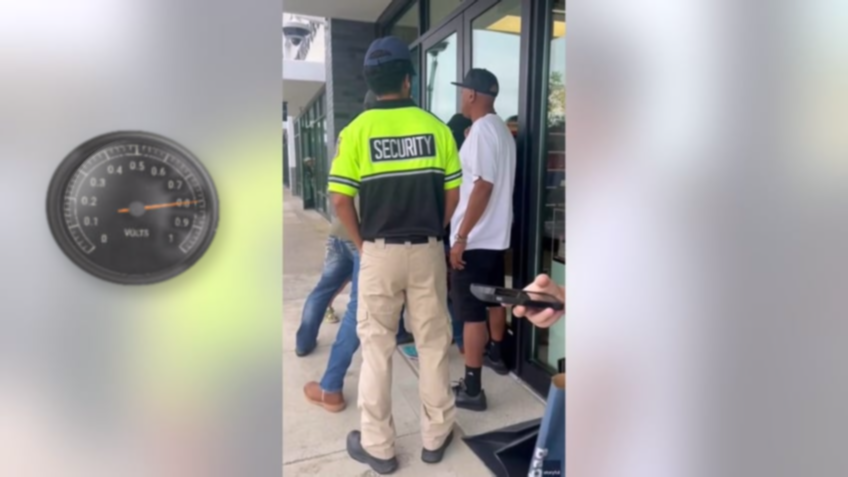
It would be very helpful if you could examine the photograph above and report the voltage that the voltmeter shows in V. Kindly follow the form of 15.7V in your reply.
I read 0.8V
